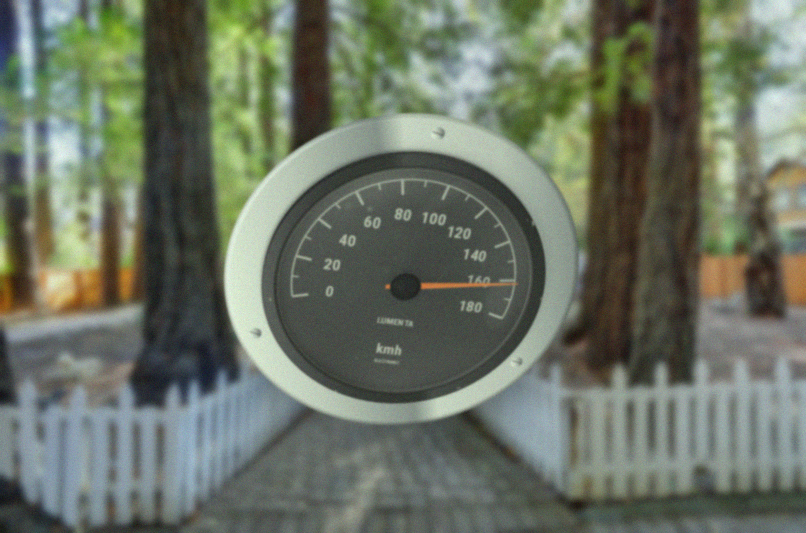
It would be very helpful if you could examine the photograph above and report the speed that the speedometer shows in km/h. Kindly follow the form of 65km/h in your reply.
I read 160km/h
